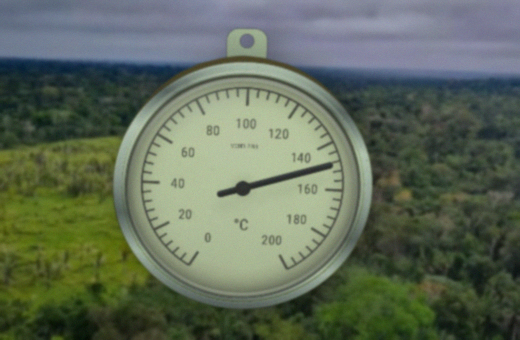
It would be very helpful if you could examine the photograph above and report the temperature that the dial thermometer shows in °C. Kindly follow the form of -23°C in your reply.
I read 148°C
